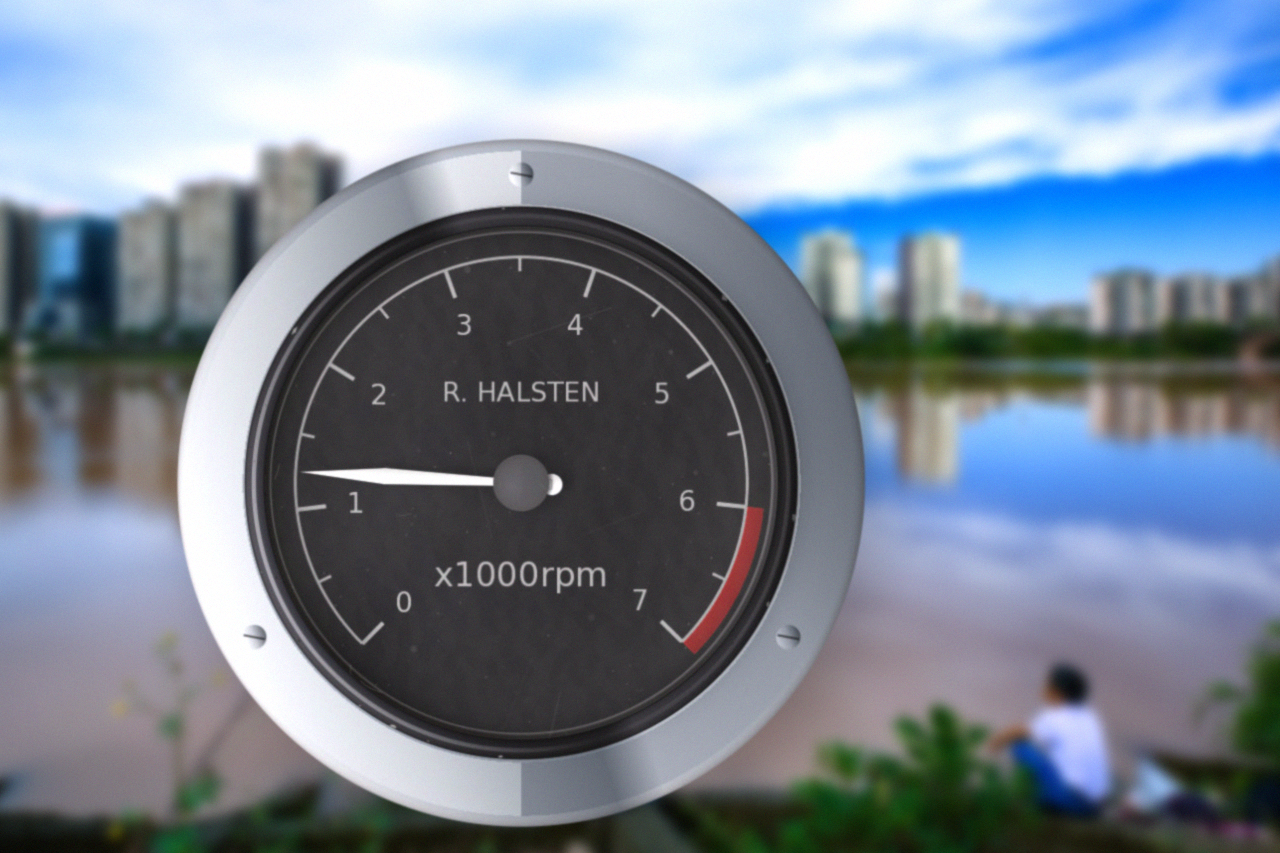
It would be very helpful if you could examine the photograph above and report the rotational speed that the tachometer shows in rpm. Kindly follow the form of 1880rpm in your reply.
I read 1250rpm
